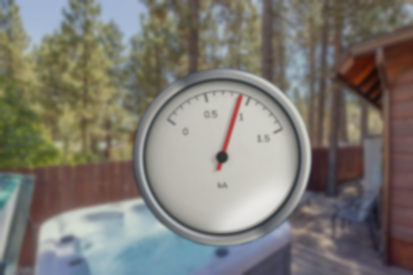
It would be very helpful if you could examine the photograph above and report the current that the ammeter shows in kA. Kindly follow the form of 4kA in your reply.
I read 0.9kA
